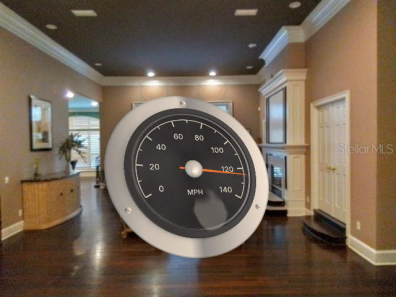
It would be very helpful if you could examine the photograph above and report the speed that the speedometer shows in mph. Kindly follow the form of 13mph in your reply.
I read 125mph
